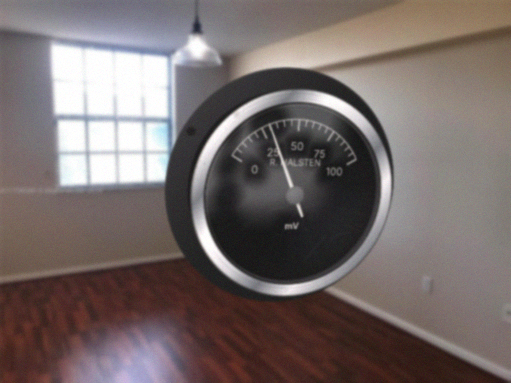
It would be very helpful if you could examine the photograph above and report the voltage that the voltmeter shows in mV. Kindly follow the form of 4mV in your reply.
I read 30mV
